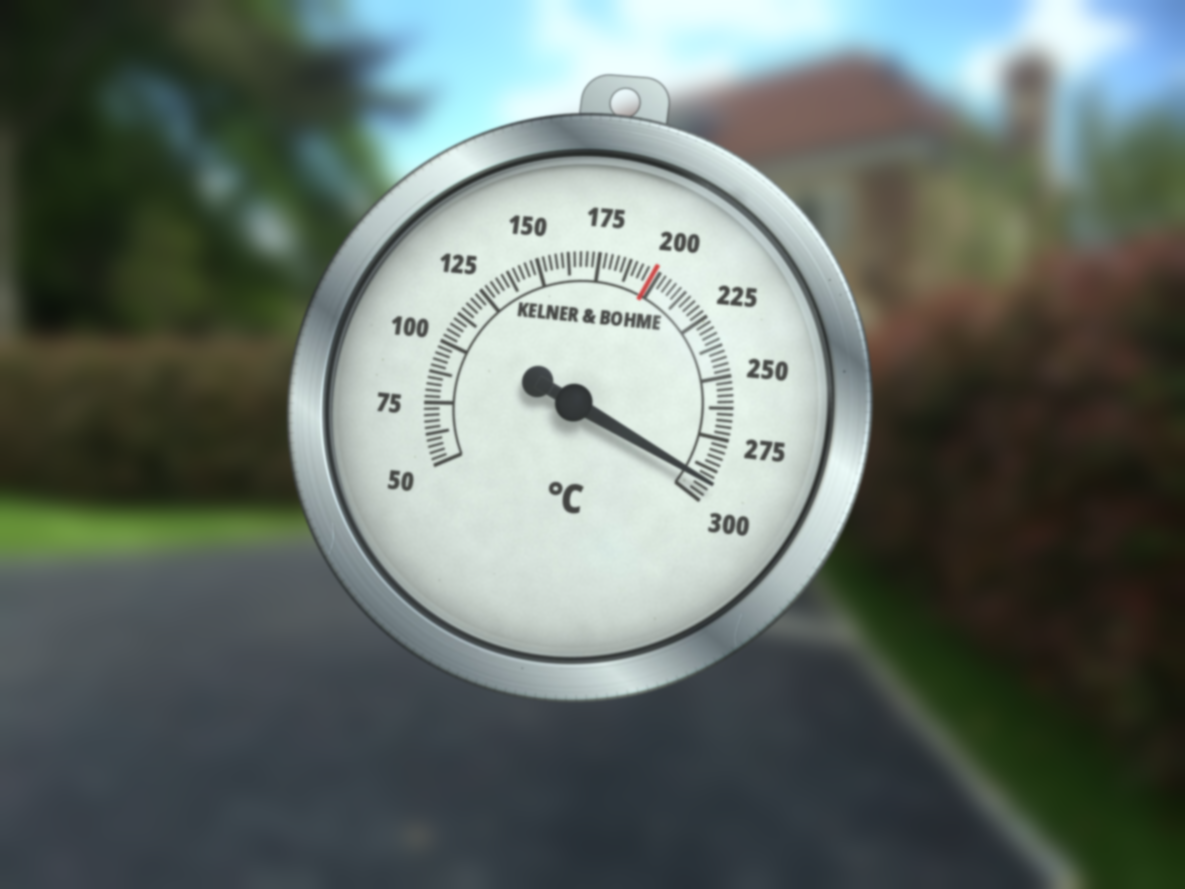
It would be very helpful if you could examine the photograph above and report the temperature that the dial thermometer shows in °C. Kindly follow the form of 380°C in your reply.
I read 292.5°C
